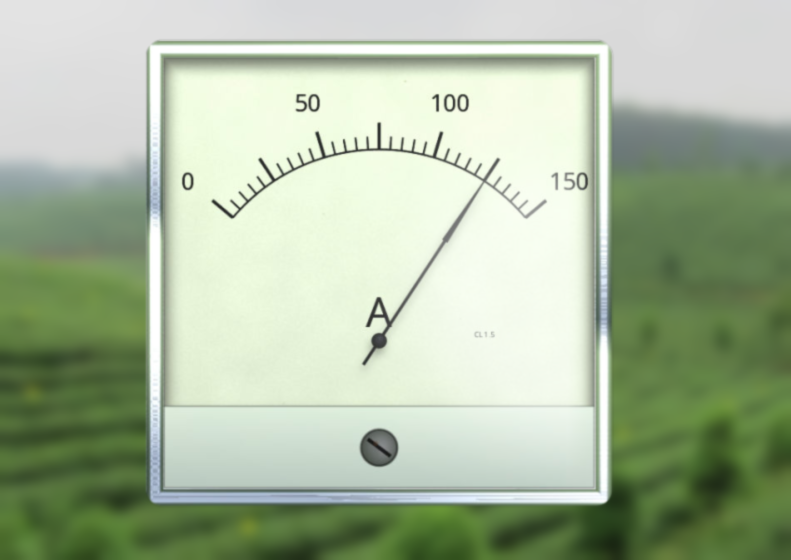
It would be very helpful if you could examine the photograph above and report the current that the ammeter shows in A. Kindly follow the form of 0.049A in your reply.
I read 125A
